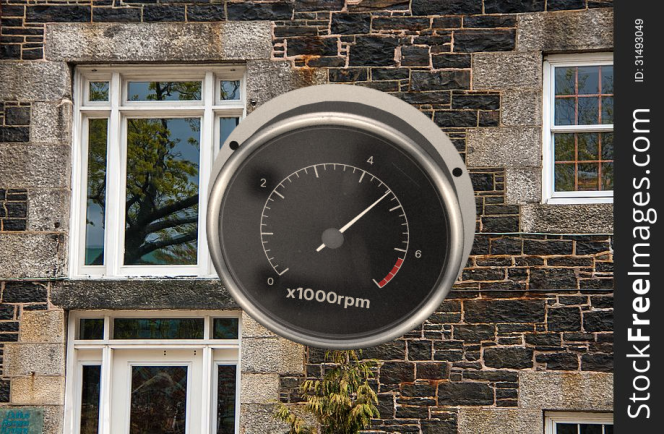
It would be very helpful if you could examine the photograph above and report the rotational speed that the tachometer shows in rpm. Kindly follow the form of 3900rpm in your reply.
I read 4600rpm
